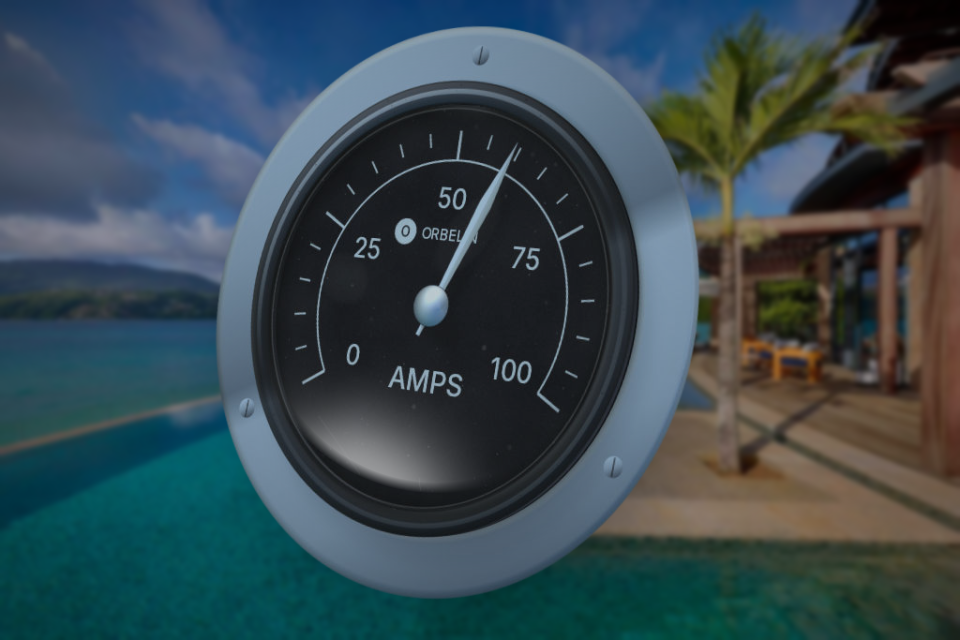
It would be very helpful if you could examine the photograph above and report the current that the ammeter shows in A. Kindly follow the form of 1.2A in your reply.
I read 60A
